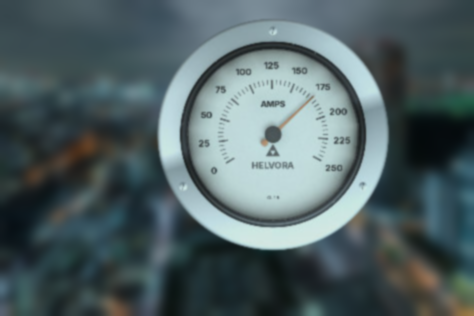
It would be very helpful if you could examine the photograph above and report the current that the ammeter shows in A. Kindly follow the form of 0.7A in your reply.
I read 175A
